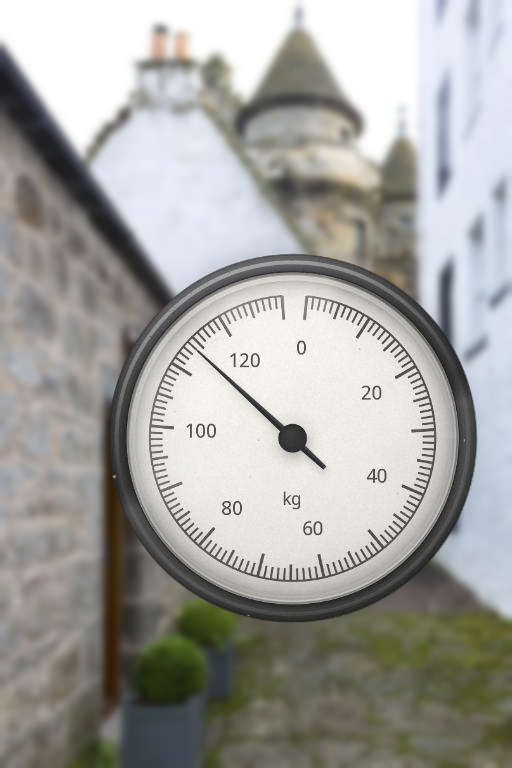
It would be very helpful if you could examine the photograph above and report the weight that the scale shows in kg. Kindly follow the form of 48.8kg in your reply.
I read 114kg
